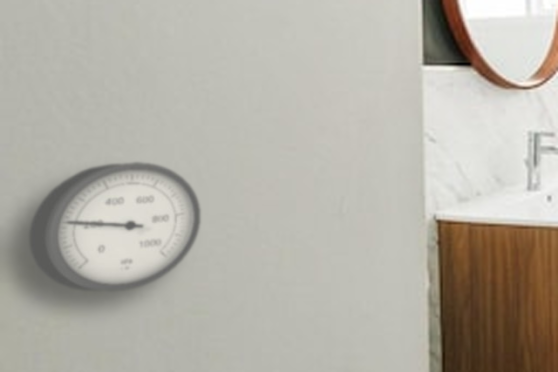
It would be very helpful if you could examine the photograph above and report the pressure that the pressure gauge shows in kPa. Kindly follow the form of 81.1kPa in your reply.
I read 200kPa
